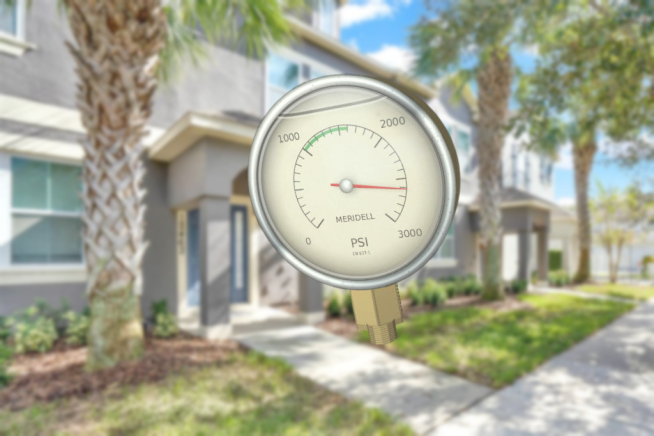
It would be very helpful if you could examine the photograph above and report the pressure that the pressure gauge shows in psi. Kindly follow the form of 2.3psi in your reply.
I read 2600psi
